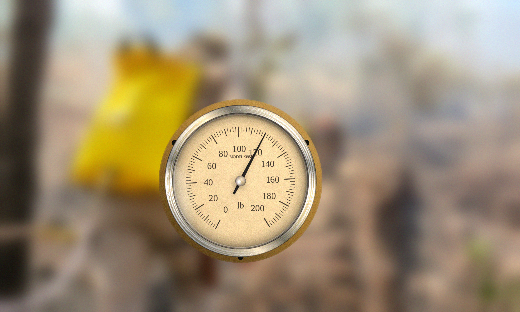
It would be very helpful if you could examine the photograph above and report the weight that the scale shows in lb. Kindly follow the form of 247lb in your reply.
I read 120lb
